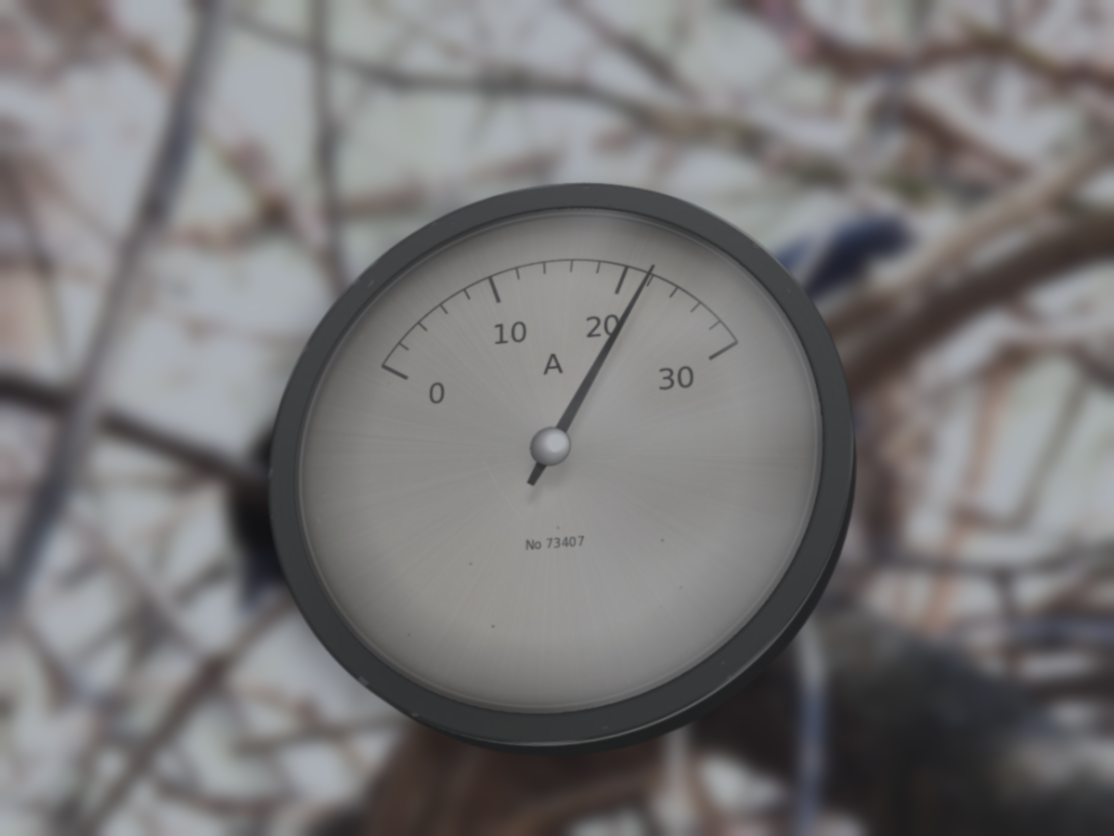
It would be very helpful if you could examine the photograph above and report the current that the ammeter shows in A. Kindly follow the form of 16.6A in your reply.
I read 22A
